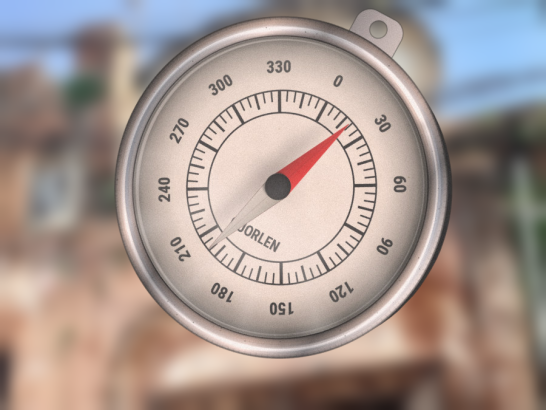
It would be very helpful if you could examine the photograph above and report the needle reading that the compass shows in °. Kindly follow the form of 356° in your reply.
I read 20°
